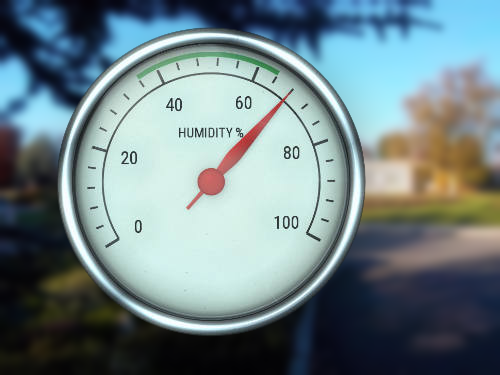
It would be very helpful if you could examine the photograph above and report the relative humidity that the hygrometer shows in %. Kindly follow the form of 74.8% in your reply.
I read 68%
